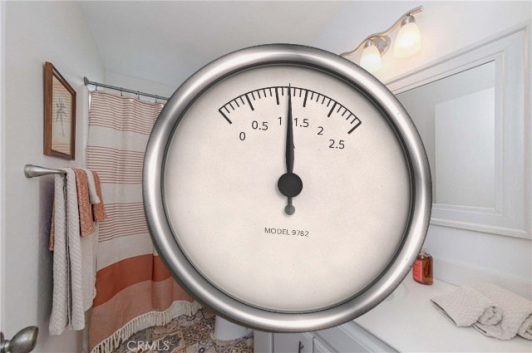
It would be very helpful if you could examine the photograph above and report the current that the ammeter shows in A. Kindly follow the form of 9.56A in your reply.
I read 1.2A
